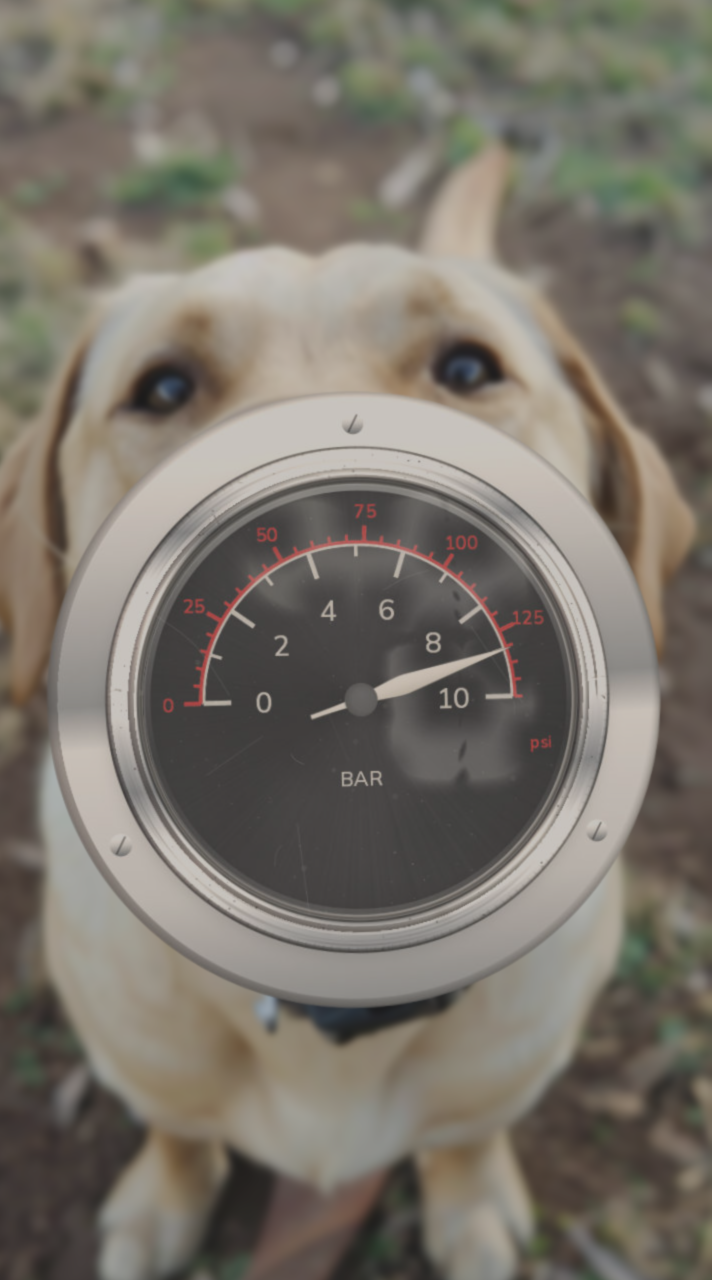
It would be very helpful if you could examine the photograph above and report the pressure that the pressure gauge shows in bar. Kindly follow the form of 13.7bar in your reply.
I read 9bar
